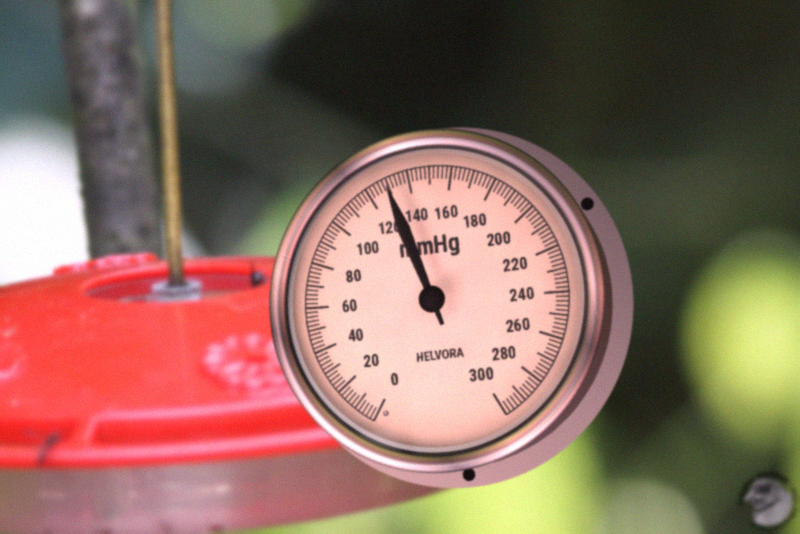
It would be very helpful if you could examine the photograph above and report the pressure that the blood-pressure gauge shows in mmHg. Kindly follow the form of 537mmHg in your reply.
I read 130mmHg
